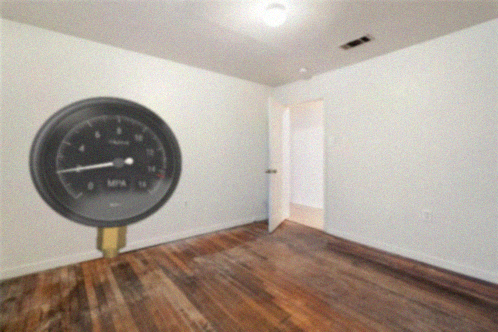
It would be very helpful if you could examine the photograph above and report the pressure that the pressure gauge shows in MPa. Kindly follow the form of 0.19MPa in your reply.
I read 2MPa
